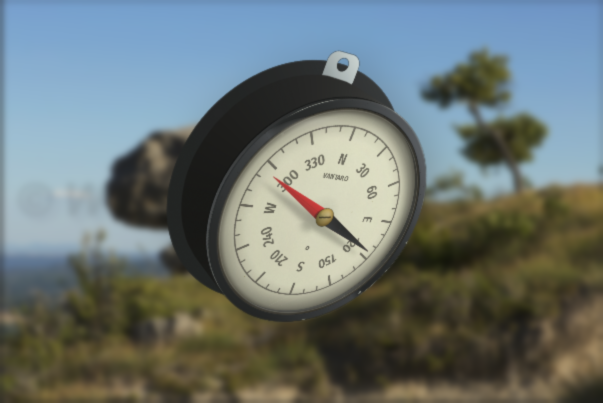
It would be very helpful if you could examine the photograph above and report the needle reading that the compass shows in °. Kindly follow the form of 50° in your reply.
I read 295°
